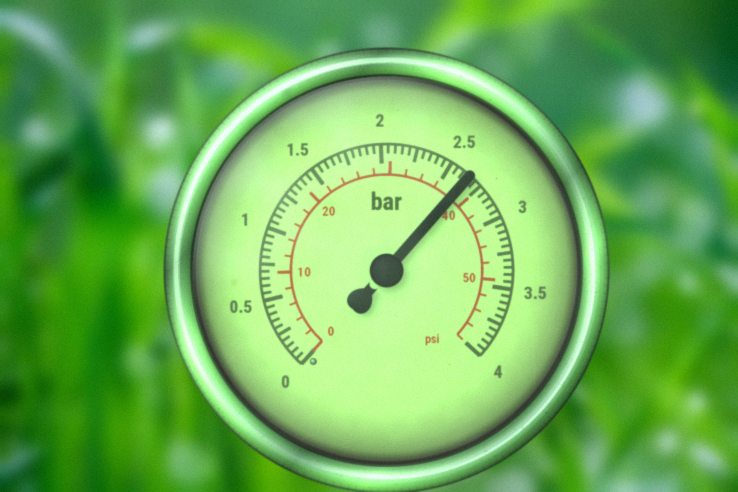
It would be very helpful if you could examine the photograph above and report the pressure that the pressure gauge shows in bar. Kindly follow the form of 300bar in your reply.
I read 2.65bar
